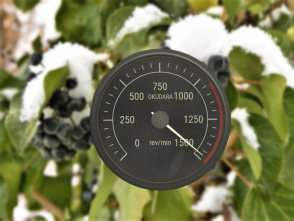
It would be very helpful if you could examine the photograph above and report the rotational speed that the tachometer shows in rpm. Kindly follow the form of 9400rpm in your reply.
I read 1475rpm
